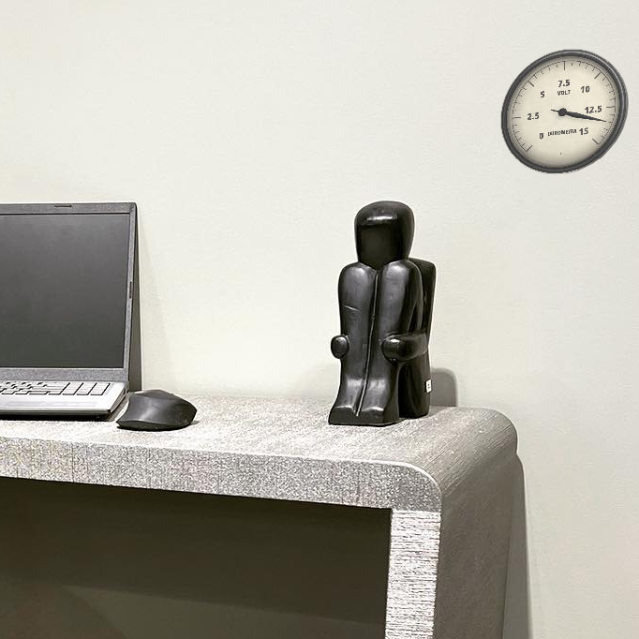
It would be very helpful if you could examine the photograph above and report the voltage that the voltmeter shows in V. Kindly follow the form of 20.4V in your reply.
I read 13.5V
